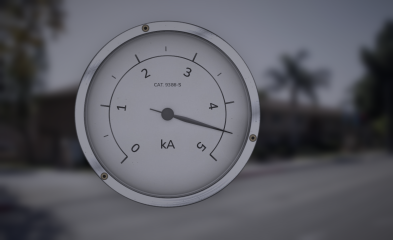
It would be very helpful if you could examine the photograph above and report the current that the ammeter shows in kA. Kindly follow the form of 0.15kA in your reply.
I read 4.5kA
